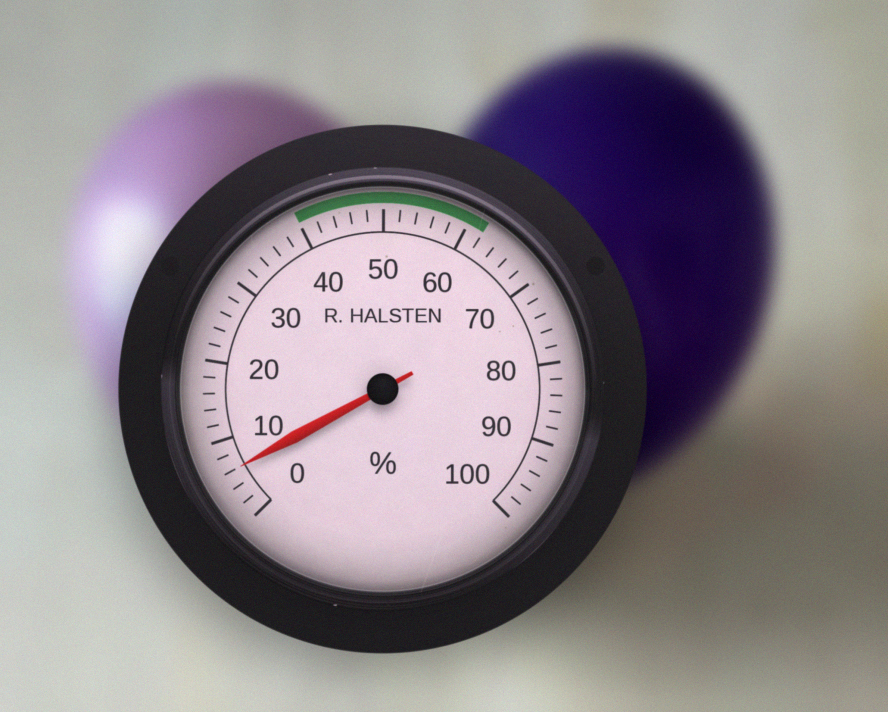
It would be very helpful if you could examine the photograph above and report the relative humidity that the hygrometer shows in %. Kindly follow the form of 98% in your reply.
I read 6%
